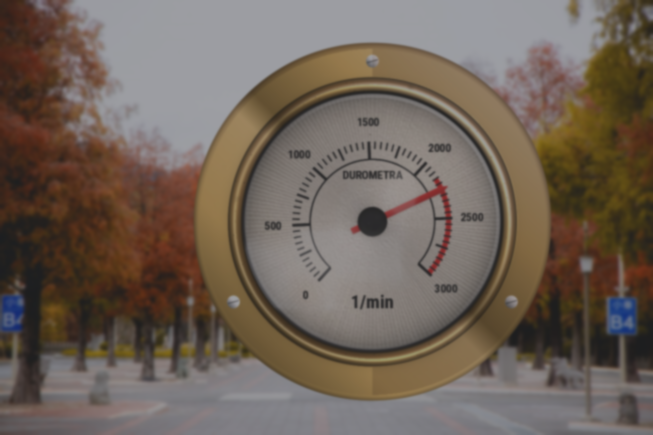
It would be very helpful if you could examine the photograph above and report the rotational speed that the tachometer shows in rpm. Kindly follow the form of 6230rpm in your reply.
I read 2250rpm
